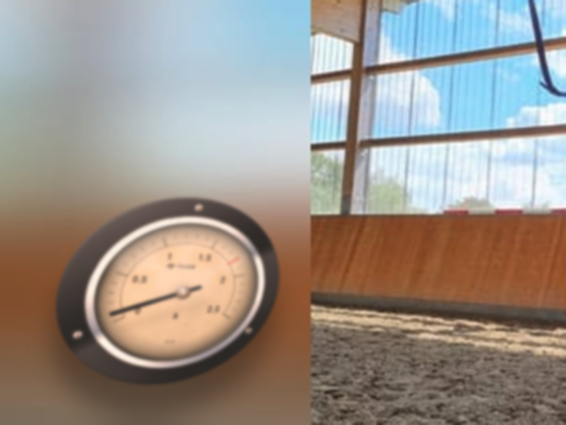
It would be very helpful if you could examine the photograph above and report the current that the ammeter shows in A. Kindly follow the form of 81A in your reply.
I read 0.1A
